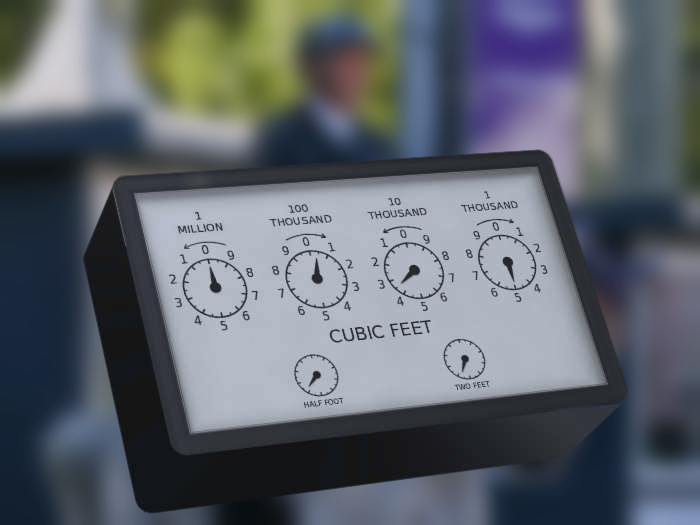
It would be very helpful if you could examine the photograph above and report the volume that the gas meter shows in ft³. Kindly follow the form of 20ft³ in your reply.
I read 3500ft³
